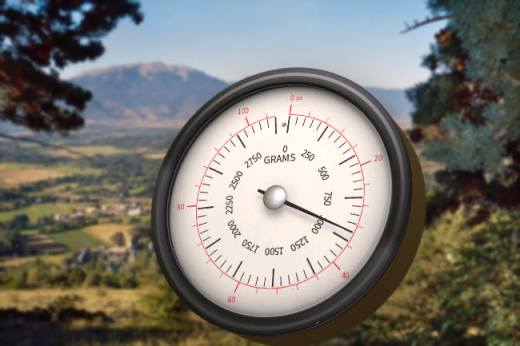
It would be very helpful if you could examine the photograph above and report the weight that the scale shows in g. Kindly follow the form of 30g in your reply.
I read 950g
